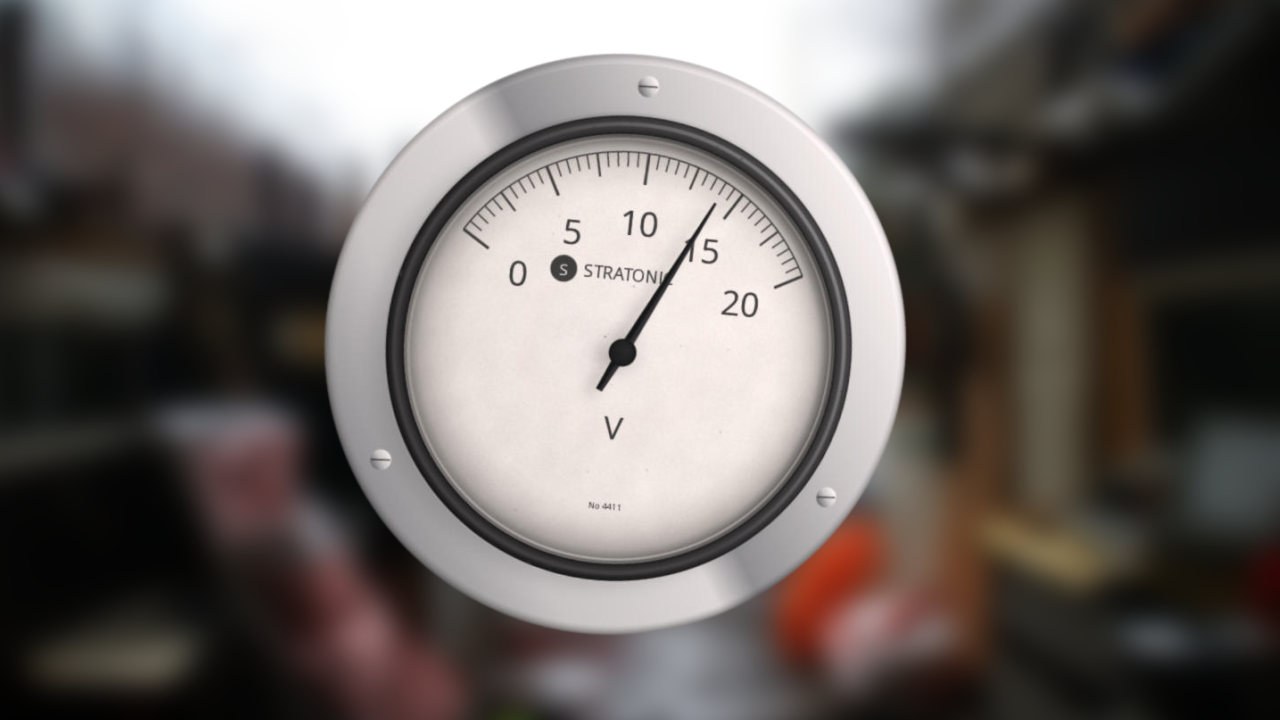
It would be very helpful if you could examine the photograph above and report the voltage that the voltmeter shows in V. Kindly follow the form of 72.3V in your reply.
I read 14V
